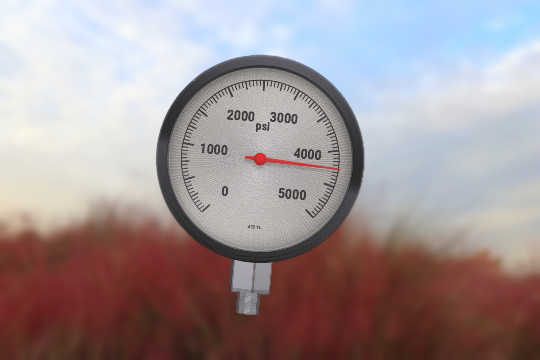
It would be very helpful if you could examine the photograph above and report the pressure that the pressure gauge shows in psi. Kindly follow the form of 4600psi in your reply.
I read 4250psi
